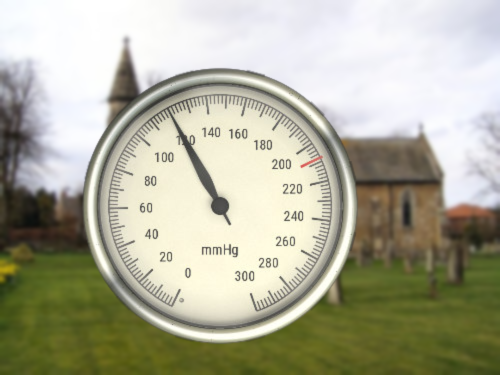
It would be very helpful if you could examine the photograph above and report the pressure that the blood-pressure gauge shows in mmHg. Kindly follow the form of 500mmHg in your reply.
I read 120mmHg
